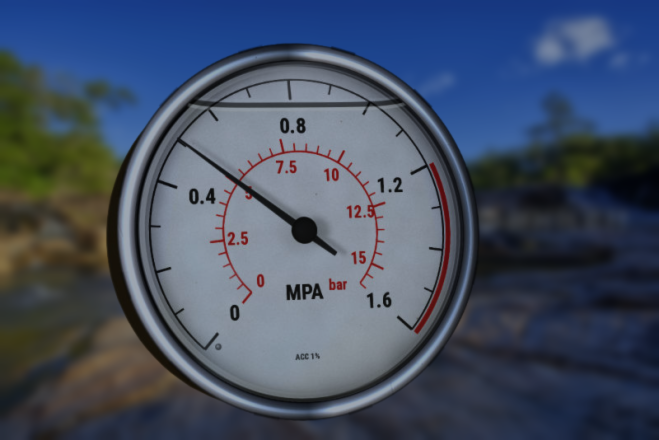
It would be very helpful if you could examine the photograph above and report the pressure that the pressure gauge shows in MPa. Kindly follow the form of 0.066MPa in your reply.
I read 0.5MPa
